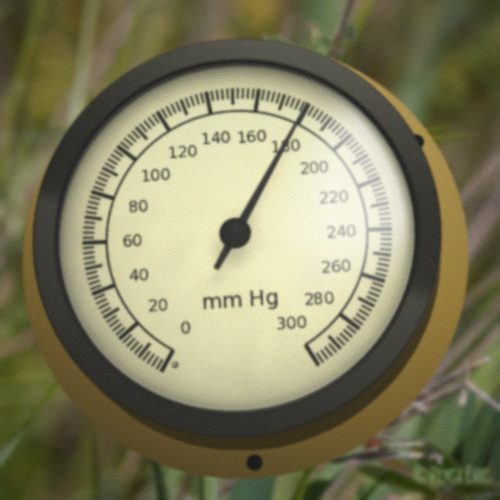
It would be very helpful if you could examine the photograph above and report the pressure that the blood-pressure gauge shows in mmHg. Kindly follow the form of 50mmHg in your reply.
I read 180mmHg
